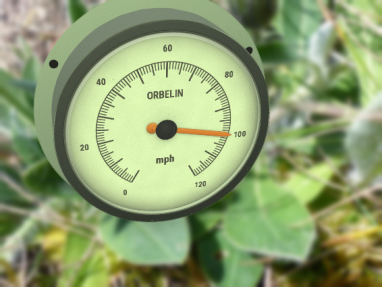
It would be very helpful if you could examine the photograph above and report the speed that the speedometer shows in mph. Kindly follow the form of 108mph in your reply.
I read 100mph
